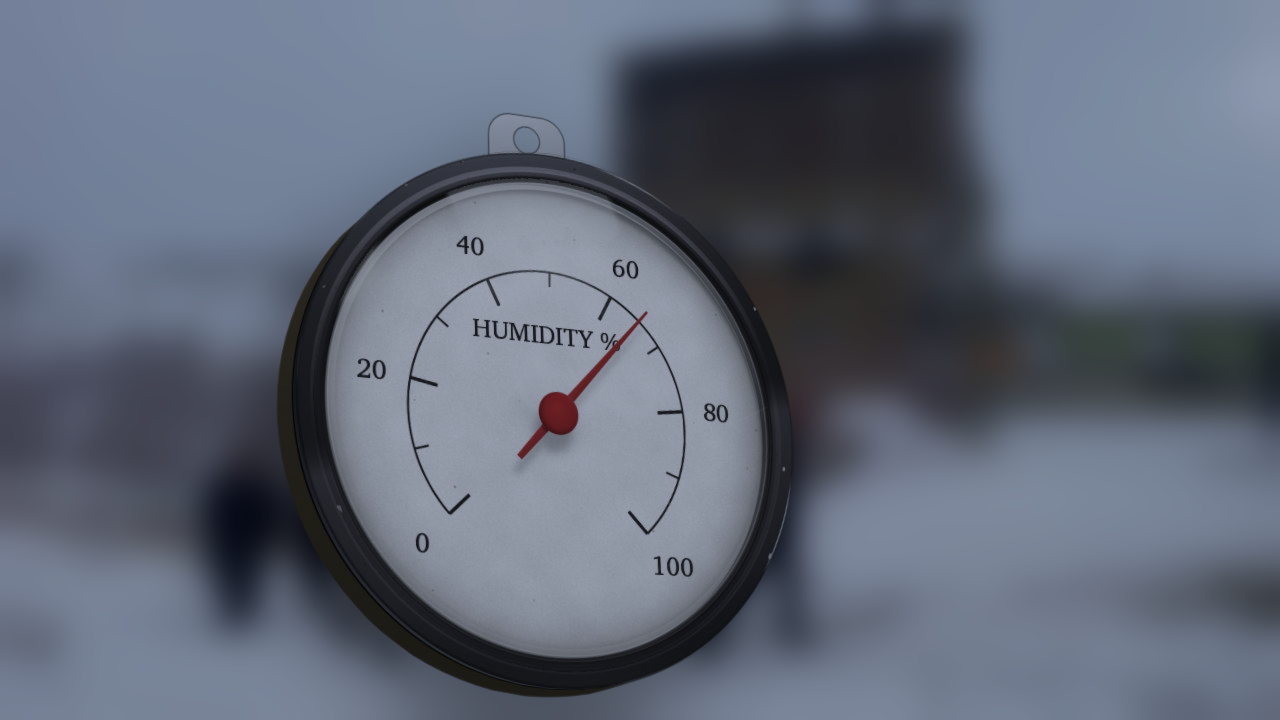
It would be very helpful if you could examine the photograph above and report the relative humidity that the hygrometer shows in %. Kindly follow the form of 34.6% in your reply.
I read 65%
